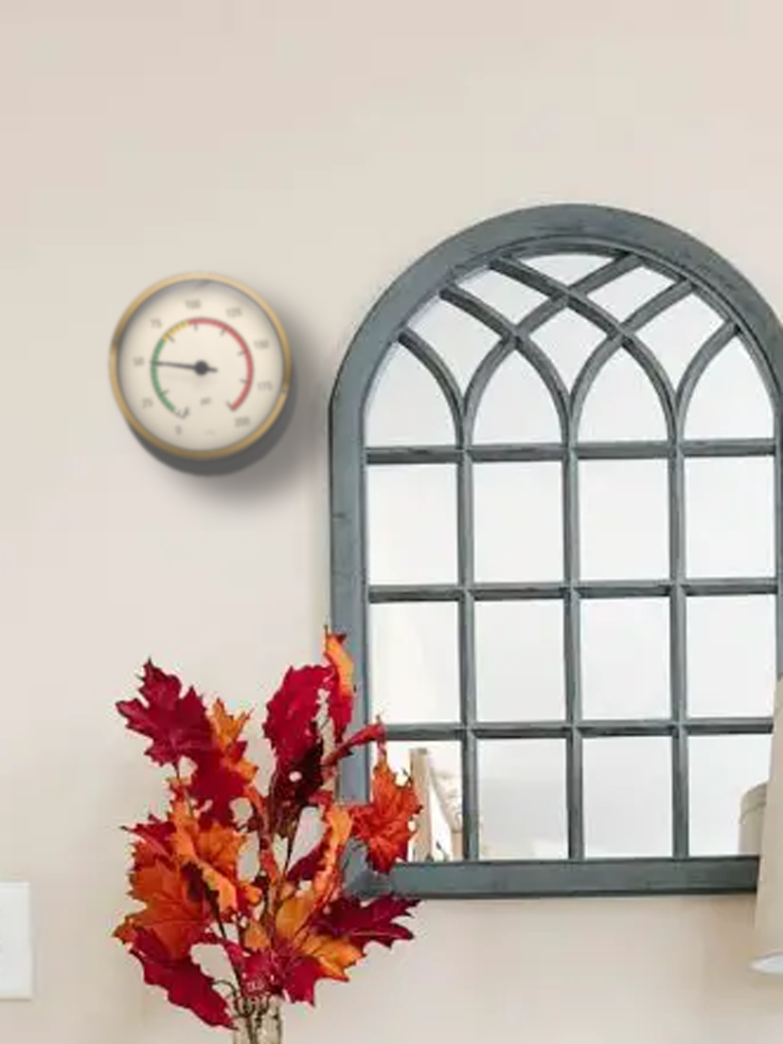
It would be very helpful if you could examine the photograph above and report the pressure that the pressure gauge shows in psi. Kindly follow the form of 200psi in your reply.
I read 50psi
